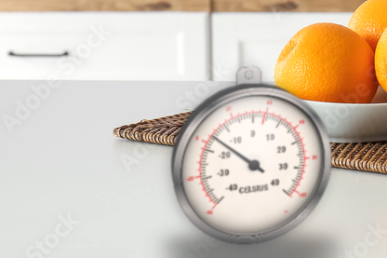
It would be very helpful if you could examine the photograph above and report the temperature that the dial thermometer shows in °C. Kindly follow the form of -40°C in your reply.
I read -15°C
